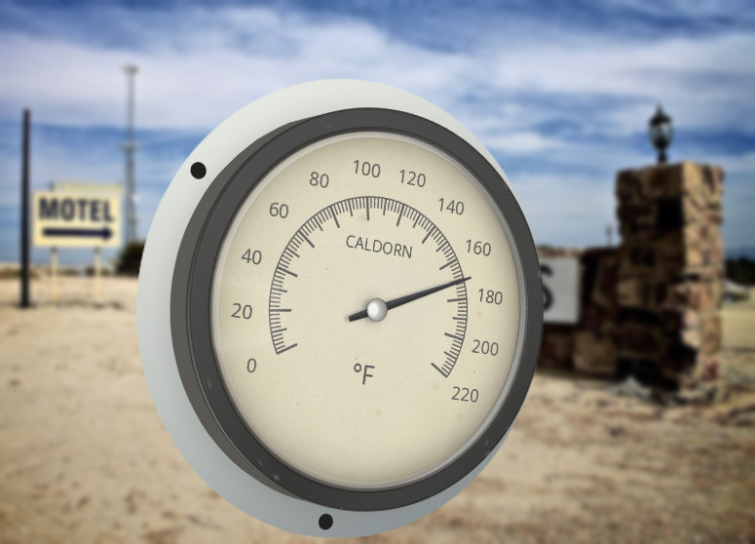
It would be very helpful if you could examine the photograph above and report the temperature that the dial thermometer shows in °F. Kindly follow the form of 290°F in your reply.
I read 170°F
